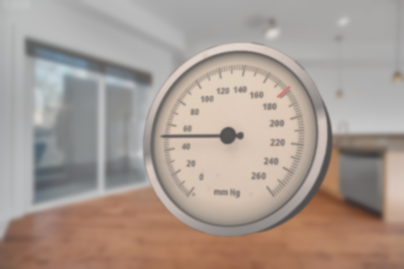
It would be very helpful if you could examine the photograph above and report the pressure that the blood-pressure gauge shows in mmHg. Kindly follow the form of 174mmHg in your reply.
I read 50mmHg
